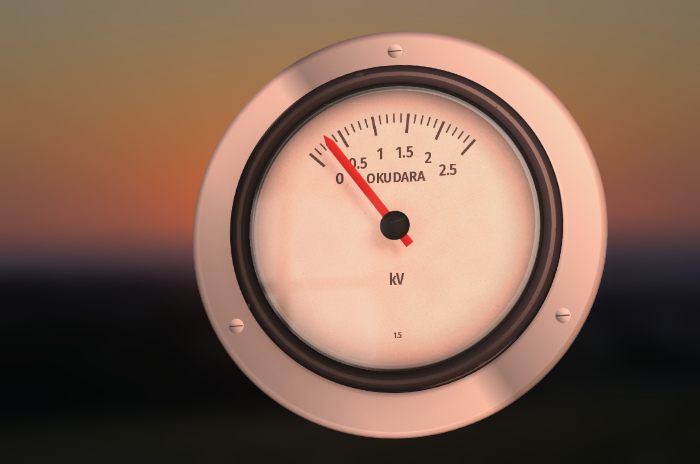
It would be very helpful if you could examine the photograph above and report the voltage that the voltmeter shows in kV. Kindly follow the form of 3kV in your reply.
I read 0.3kV
